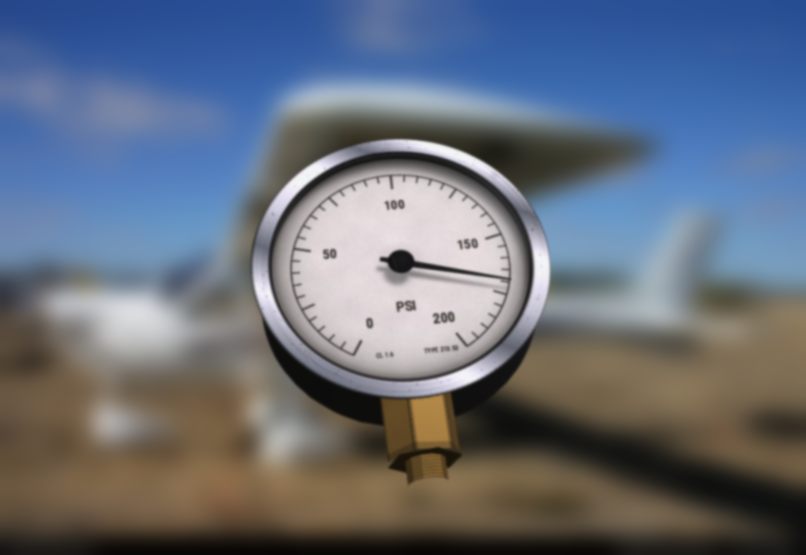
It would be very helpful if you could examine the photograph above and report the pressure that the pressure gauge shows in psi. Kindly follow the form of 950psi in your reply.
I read 170psi
